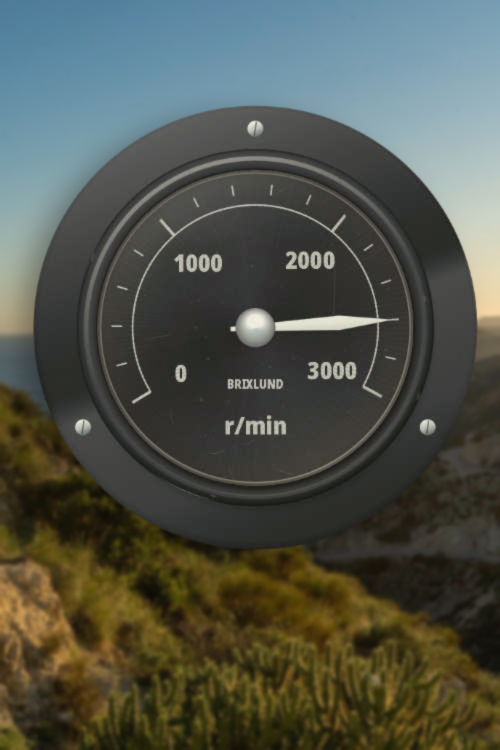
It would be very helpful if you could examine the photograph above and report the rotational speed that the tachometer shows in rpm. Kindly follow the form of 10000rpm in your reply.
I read 2600rpm
